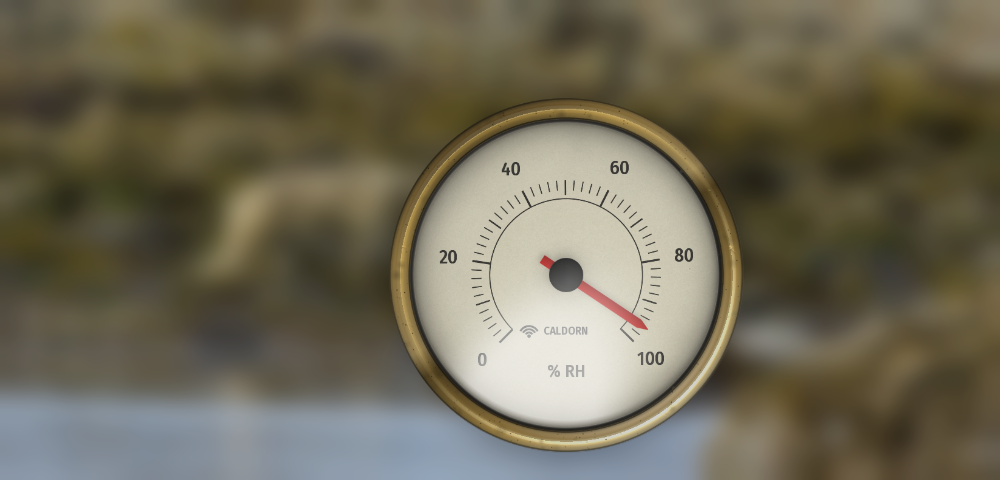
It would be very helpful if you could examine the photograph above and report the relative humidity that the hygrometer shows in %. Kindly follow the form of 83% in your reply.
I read 96%
